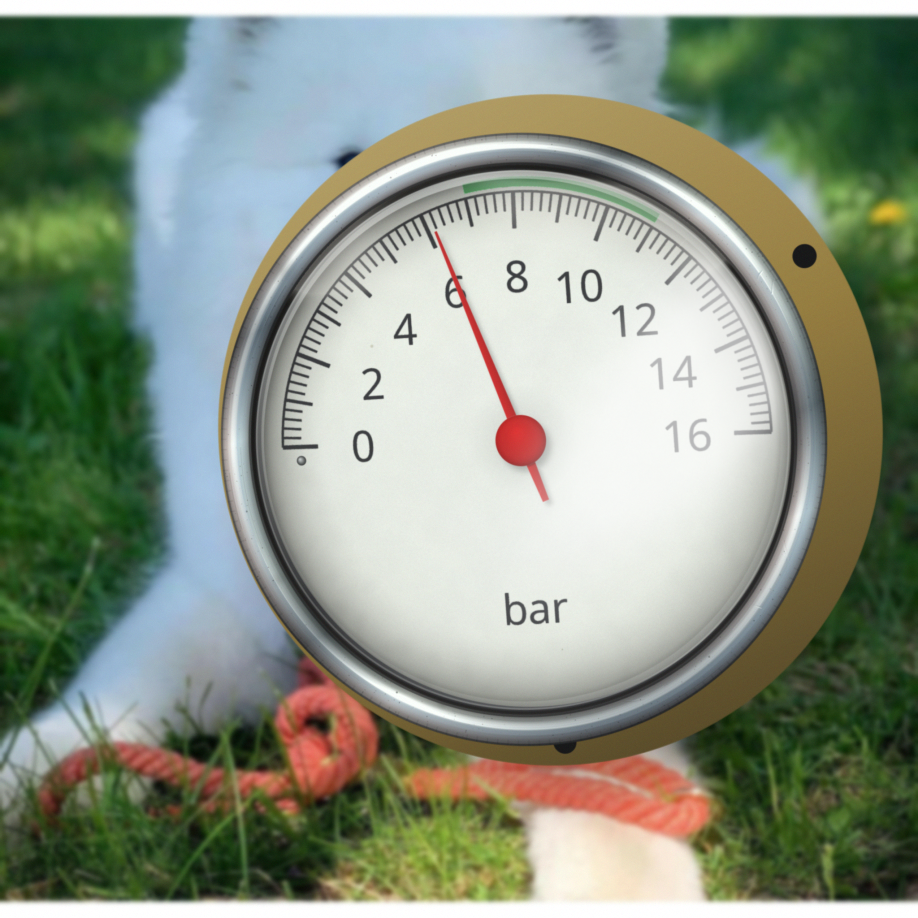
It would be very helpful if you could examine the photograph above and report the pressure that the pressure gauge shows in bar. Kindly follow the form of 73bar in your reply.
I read 6.2bar
